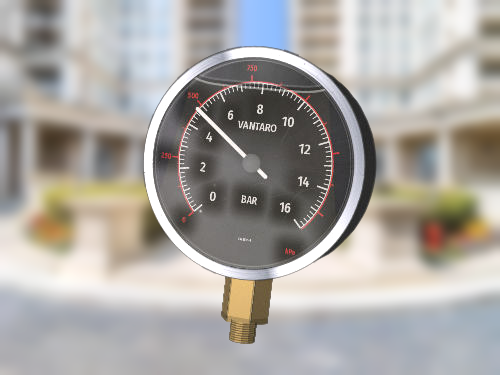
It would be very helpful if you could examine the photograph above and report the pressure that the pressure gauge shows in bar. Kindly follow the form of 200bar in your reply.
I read 4.8bar
